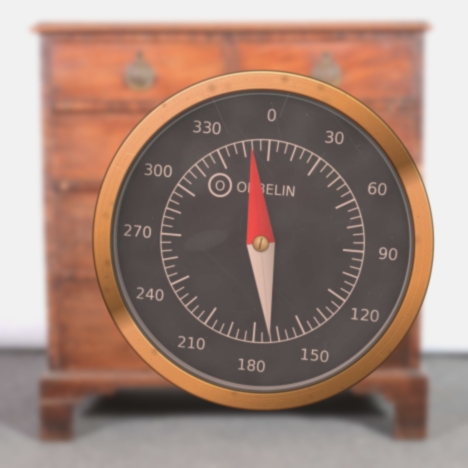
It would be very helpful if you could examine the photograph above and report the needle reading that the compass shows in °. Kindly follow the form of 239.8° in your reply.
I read 350°
